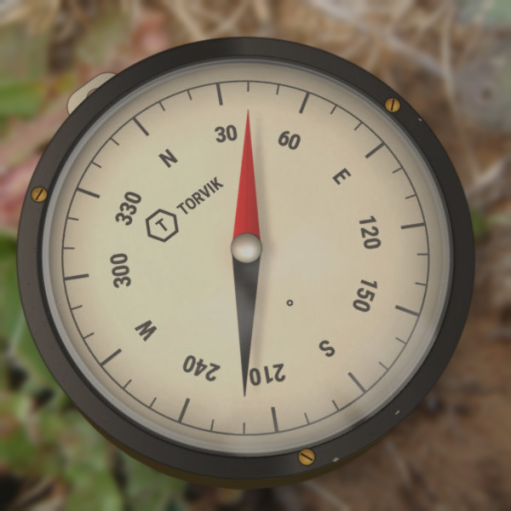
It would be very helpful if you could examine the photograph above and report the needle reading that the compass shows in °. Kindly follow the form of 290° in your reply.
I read 40°
